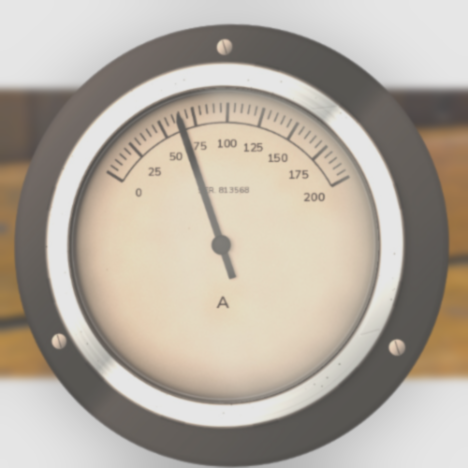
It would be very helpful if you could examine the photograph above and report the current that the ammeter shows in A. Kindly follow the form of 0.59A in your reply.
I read 65A
